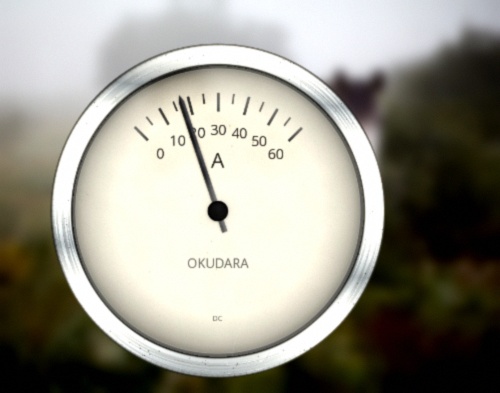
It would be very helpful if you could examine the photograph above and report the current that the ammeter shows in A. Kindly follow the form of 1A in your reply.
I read 17.5A
